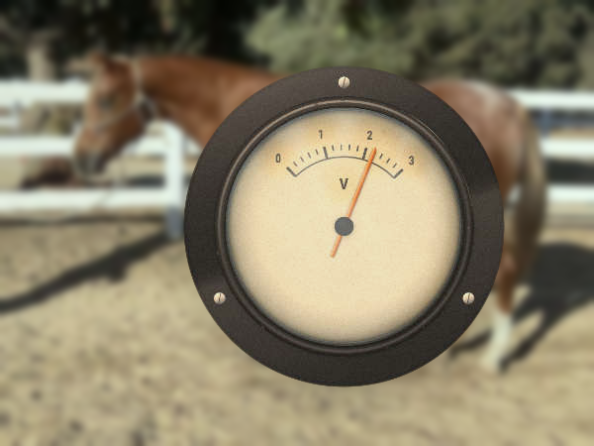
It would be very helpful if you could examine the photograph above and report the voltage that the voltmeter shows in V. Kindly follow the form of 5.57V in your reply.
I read 2.2V
